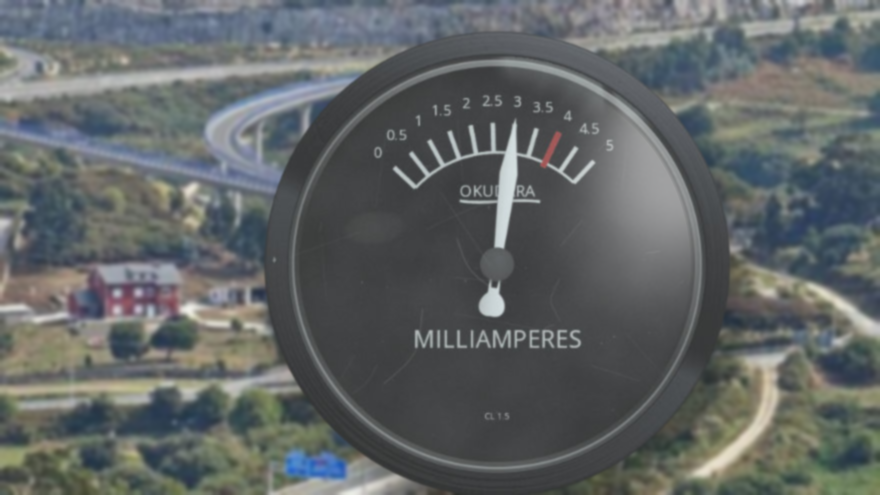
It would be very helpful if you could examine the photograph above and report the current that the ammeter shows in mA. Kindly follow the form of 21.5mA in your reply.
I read 3mA
